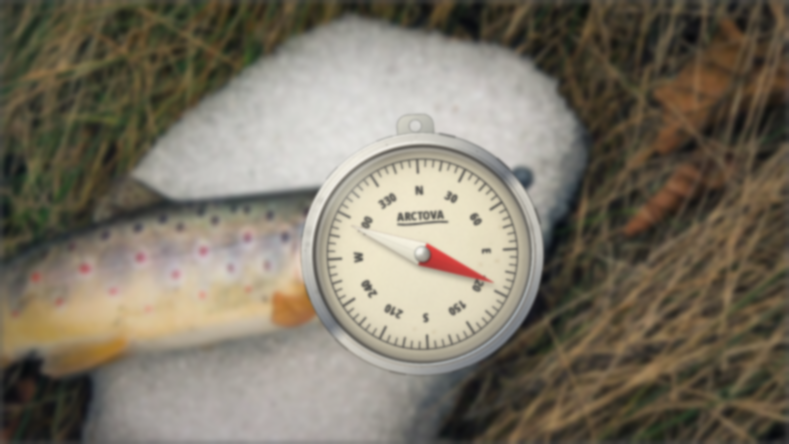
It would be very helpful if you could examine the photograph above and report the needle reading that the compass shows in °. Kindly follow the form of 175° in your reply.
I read 115°
